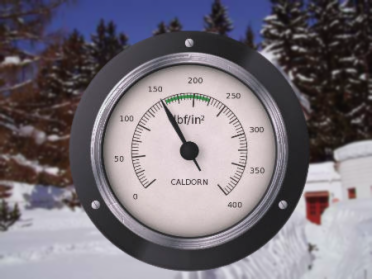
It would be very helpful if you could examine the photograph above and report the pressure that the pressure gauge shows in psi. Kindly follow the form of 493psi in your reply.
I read 150psi
